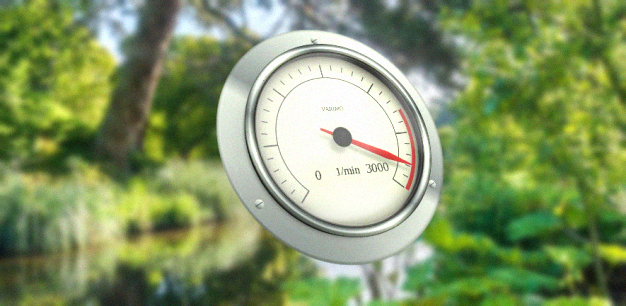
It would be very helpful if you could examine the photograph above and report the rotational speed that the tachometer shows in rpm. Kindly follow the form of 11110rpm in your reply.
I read 2800rpm
